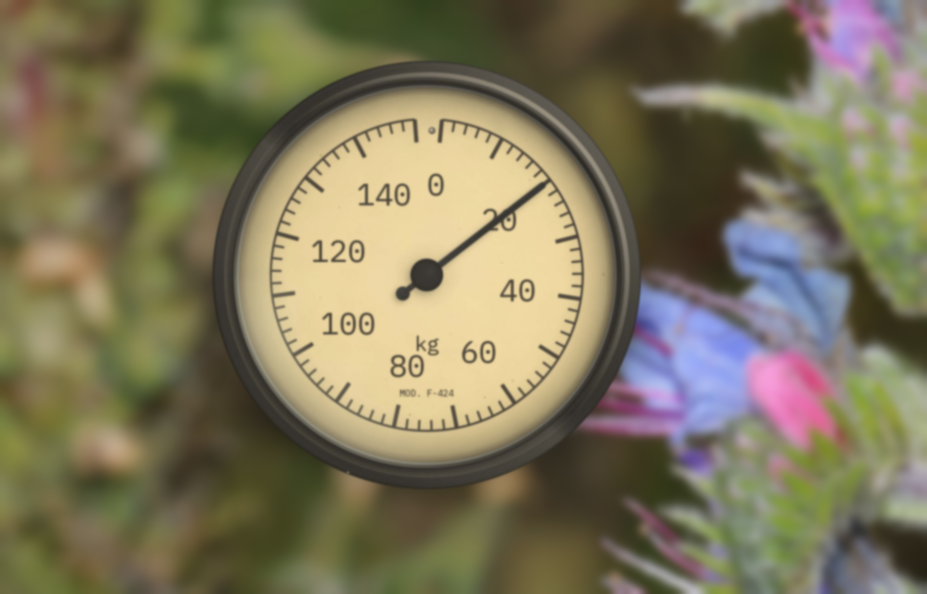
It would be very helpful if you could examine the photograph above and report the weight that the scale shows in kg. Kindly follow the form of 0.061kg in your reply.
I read 20kg
